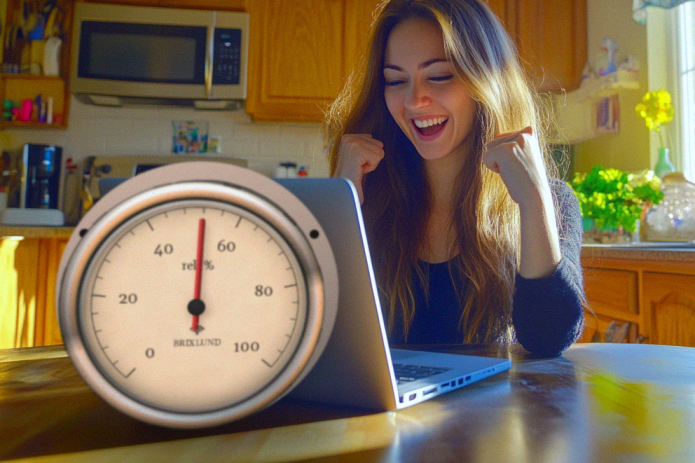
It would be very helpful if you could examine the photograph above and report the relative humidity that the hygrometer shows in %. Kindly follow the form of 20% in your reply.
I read 52%
